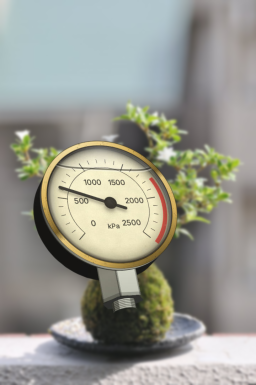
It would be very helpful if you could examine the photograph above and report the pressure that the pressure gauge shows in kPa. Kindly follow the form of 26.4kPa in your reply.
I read 600kPa
